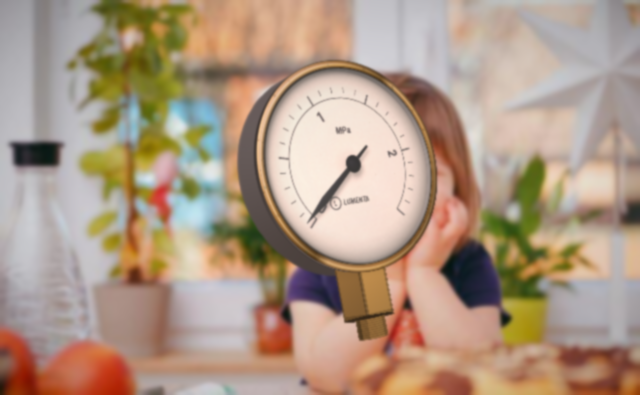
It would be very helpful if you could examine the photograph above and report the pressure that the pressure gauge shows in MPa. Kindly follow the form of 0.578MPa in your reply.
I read 0.05MPa
